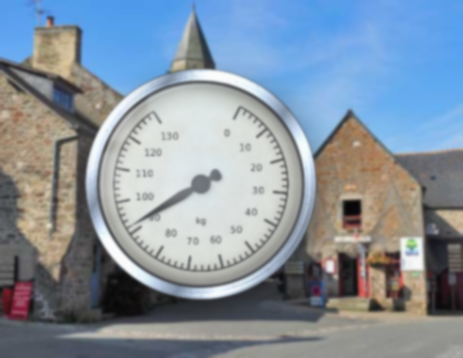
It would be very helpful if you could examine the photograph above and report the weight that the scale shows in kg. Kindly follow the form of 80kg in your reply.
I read 92kg
